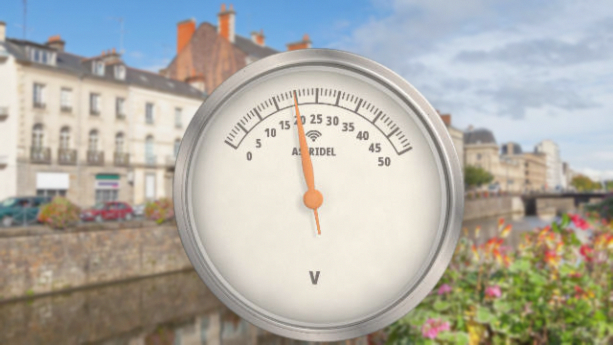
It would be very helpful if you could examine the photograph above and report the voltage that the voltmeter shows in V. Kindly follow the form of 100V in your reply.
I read 20V
